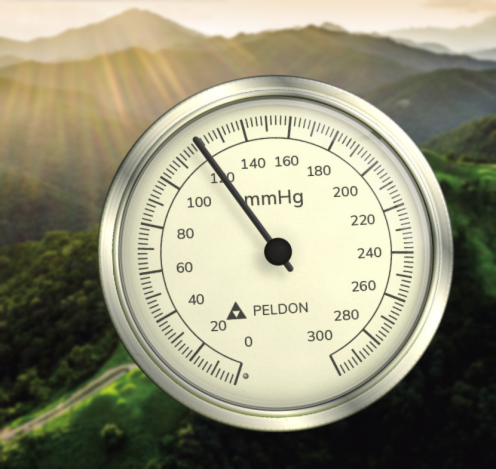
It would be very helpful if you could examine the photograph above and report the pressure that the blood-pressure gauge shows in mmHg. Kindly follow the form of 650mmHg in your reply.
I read 120mmHg
